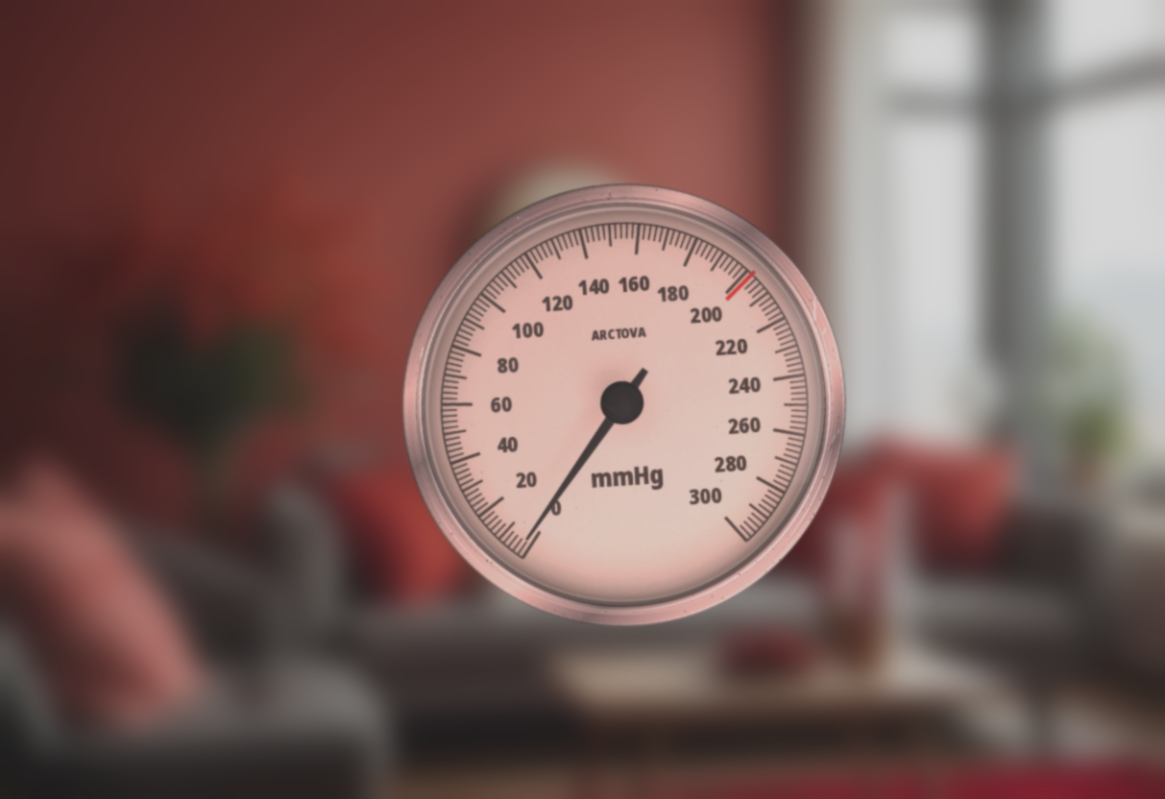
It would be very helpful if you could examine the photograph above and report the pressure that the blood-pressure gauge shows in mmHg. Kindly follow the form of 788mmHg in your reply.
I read 2mmHg
